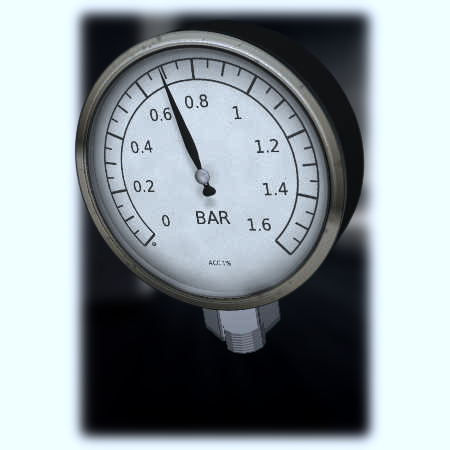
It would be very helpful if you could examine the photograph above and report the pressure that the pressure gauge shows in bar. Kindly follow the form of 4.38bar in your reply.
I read 0.7bar
